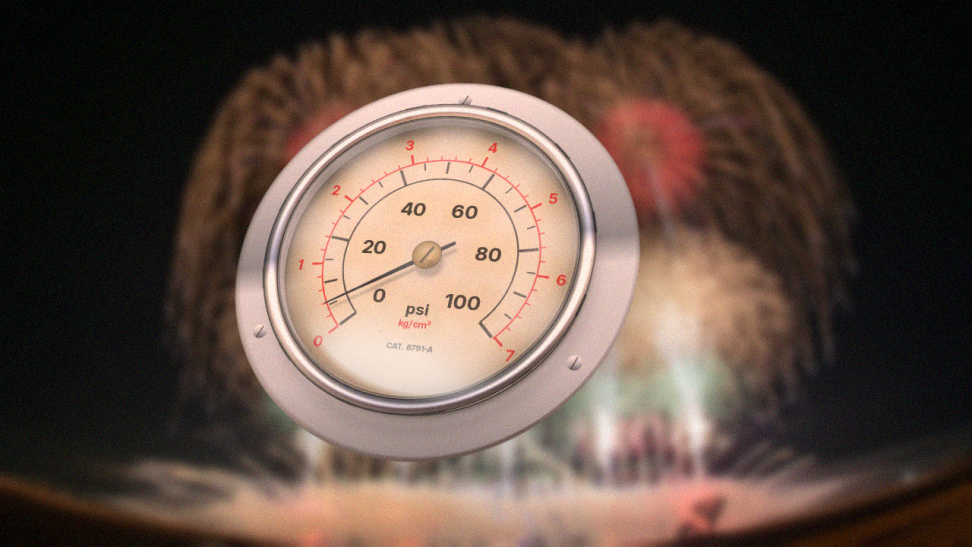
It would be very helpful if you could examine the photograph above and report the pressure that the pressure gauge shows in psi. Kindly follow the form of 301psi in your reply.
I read 5psi
